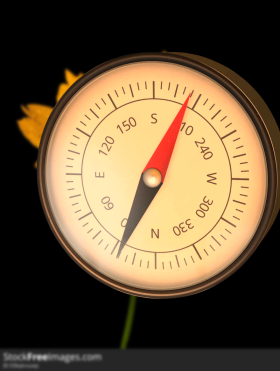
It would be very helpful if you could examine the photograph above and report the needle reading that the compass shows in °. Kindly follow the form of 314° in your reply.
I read 205°
